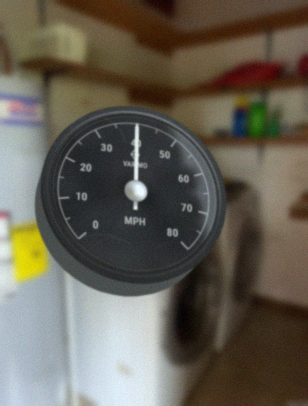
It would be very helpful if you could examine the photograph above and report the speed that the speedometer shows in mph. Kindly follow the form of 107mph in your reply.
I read 40mph
